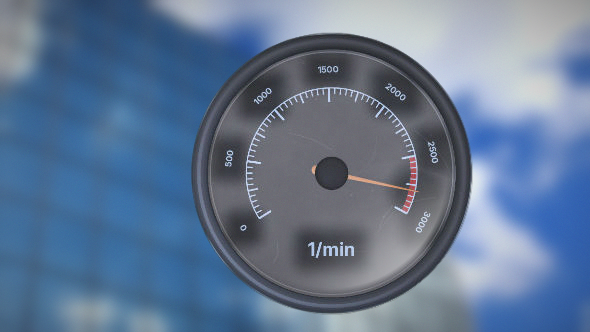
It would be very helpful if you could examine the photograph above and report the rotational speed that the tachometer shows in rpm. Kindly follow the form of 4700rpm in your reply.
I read 2800rpm
